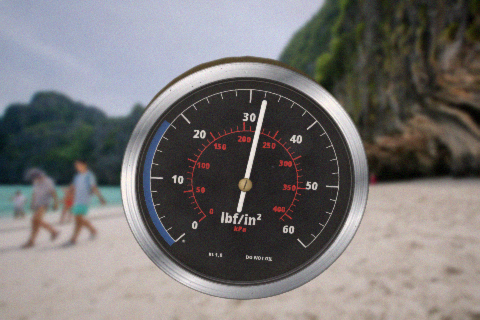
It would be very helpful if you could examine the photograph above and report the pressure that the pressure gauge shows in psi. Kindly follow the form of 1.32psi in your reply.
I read 32psi
